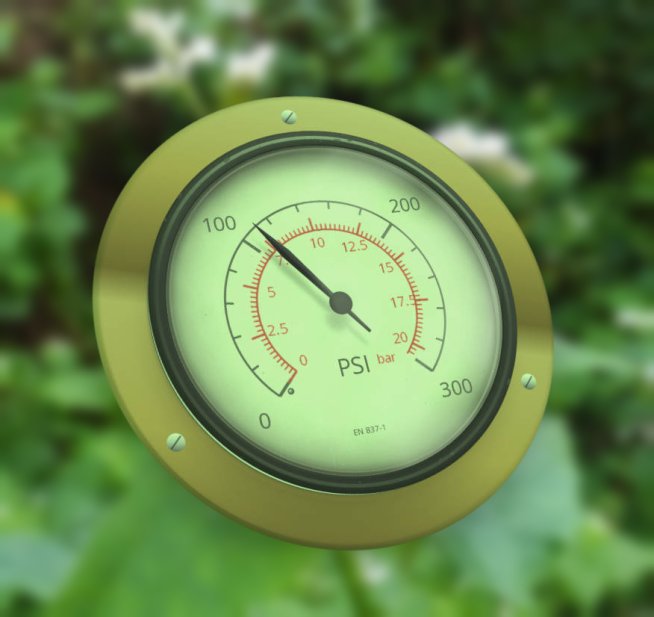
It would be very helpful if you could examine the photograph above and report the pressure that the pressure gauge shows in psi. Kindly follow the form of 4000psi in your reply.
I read 110psi
